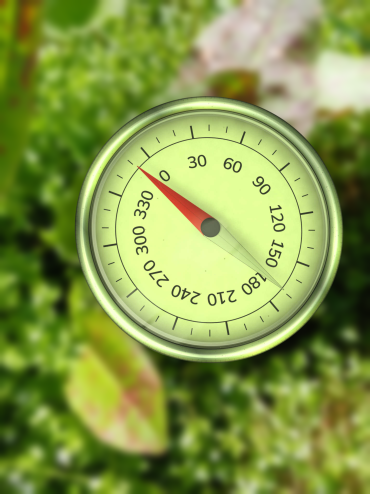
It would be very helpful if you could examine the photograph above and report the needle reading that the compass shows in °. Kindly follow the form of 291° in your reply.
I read 350°
